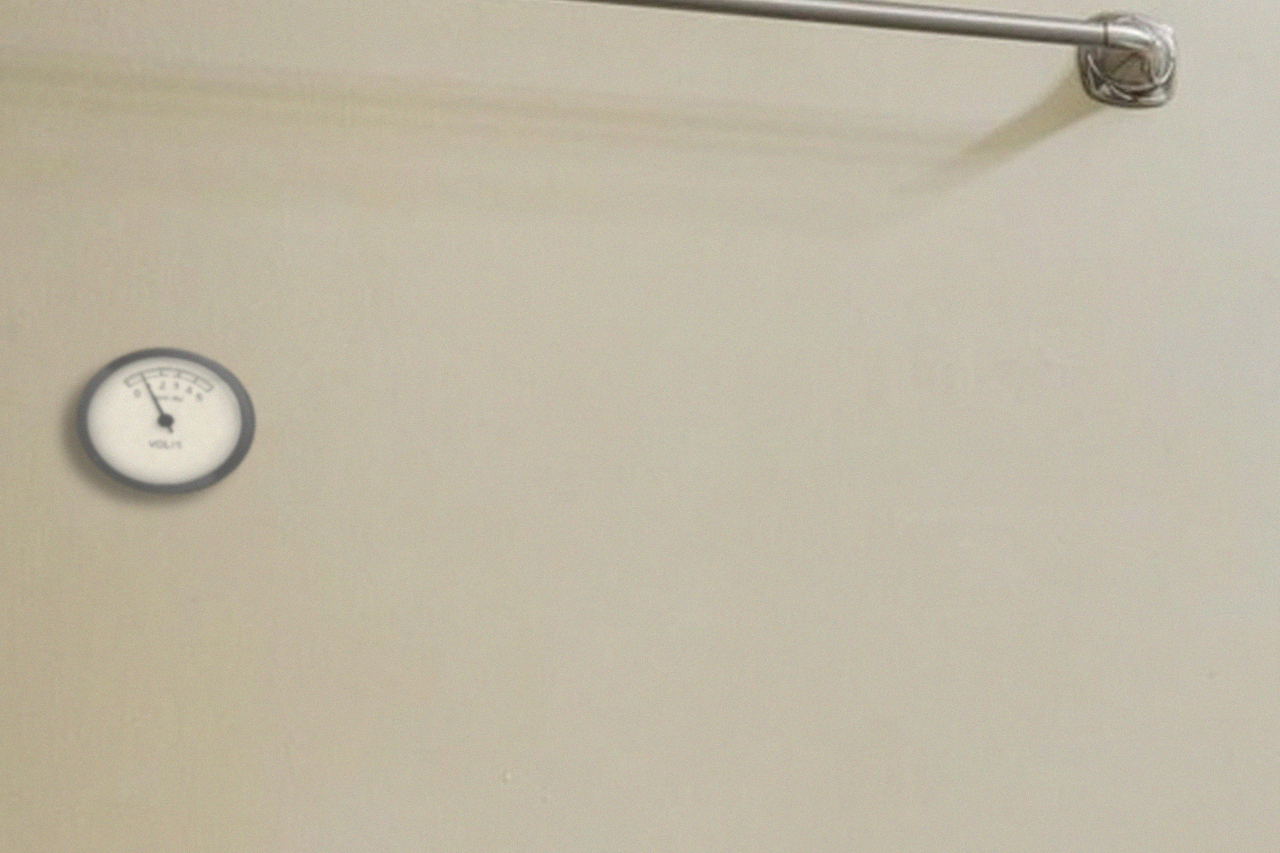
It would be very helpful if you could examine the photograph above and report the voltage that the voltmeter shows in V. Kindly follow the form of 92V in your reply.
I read 1V
